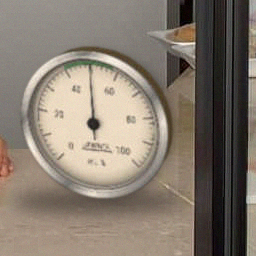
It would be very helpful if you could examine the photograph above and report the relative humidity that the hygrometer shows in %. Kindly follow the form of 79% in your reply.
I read 50%
